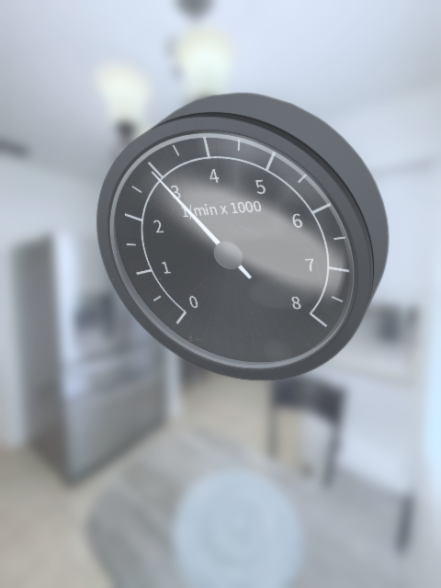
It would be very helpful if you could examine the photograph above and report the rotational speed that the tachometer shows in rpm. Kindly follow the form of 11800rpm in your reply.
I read 3000rpm
